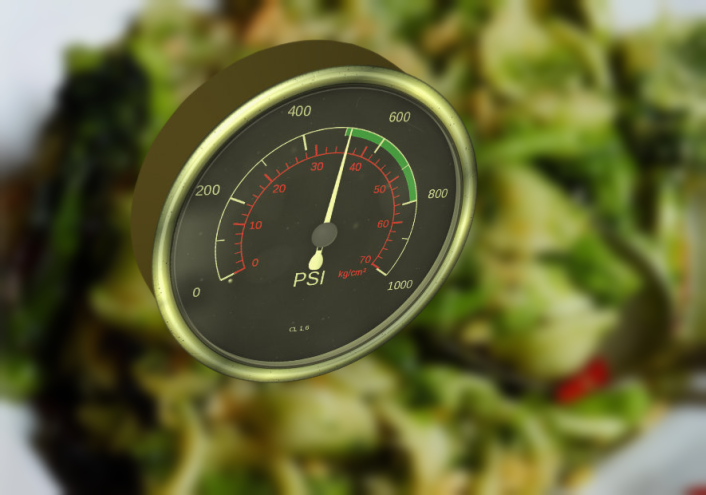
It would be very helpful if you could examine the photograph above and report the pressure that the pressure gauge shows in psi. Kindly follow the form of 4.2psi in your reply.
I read 500psi
